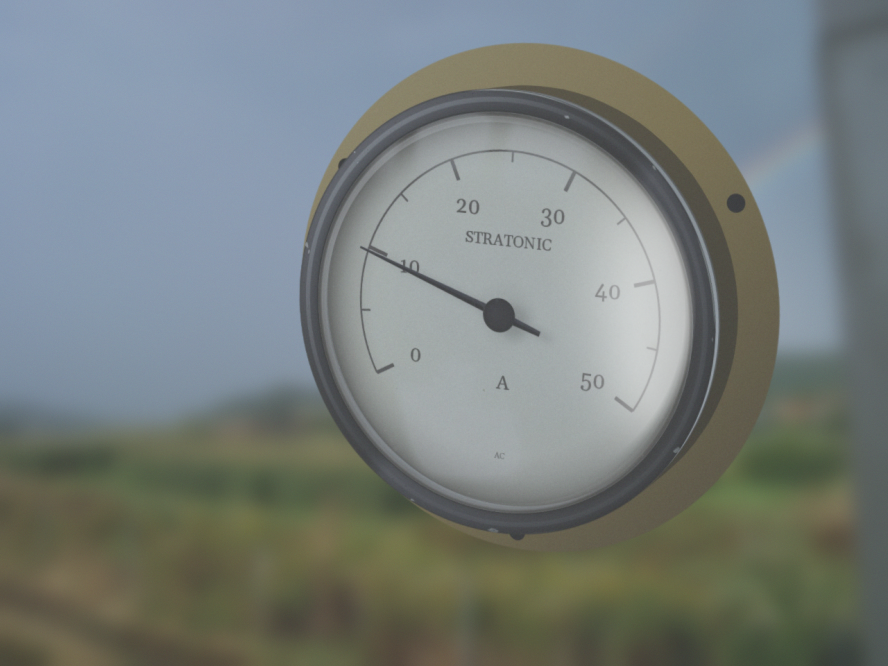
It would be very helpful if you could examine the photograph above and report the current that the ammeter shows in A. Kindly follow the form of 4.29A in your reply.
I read 10A
